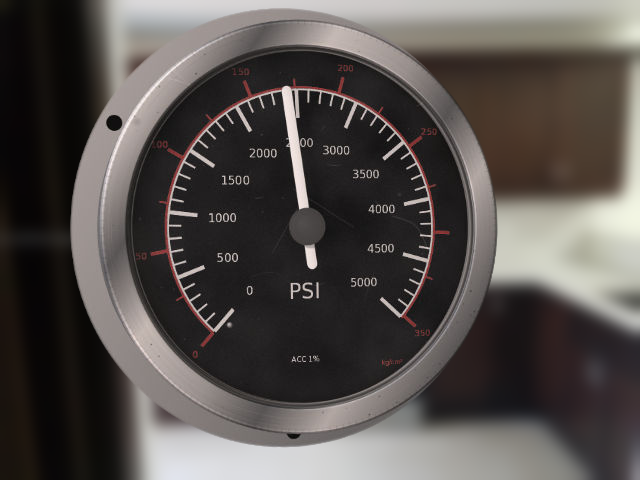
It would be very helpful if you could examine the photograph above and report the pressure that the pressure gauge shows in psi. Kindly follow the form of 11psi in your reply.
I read 2400psi
